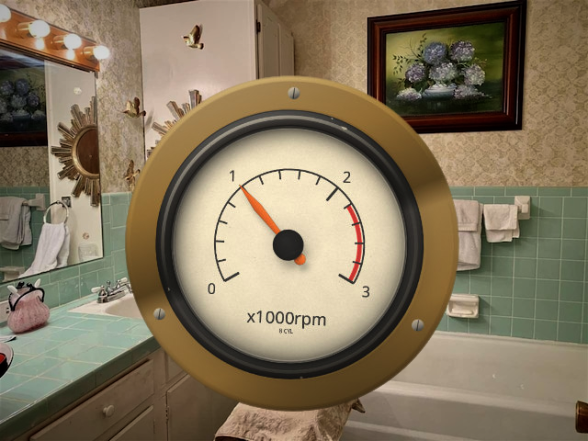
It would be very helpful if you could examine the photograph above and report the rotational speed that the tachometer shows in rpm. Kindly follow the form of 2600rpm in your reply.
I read 1000rpm
